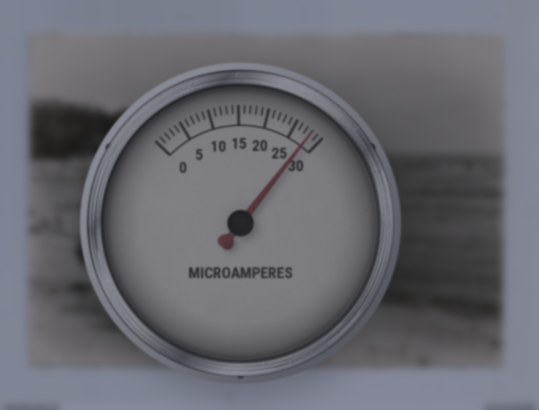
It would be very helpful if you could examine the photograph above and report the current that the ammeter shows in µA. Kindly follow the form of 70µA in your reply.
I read 28µA
